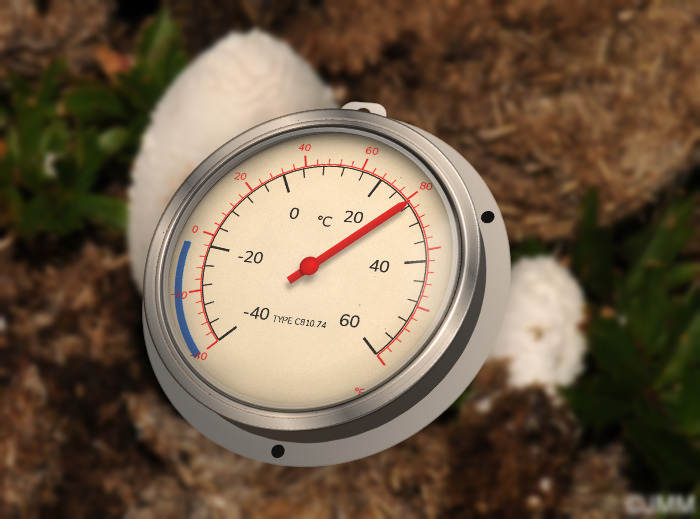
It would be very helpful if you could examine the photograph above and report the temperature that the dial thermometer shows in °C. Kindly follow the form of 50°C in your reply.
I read 28°C
